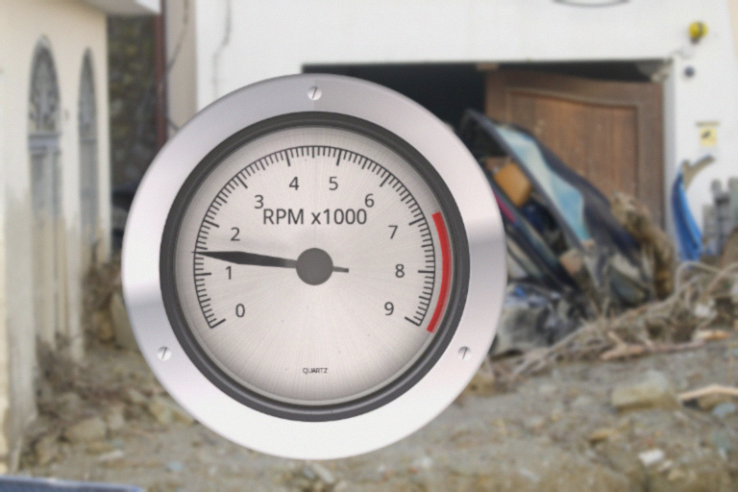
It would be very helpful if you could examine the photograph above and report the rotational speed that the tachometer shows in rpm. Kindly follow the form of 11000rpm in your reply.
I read 1400rpm
